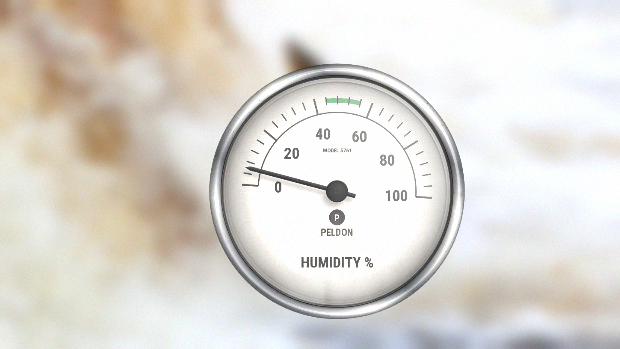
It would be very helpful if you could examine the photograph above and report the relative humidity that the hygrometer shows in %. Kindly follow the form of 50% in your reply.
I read 6%
